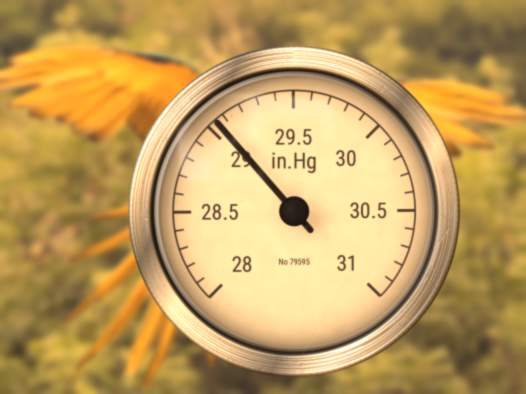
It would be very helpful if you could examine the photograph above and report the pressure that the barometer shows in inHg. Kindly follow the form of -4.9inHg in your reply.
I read 29.05inHg
